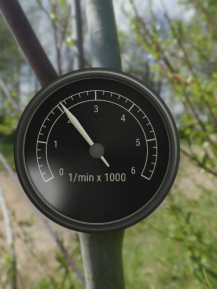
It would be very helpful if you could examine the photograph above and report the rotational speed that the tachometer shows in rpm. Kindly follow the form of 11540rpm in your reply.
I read 2100rpm
